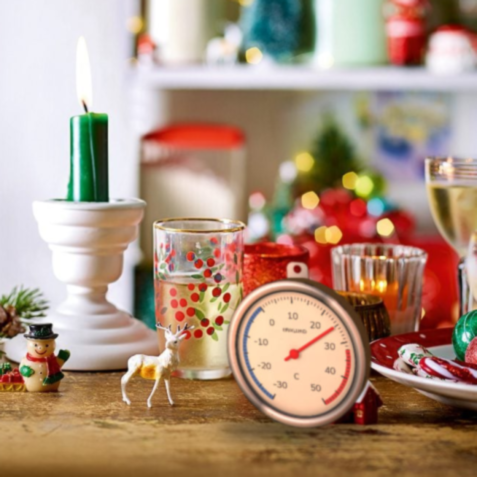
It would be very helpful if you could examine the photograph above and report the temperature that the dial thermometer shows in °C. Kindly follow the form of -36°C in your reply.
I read 25°C
